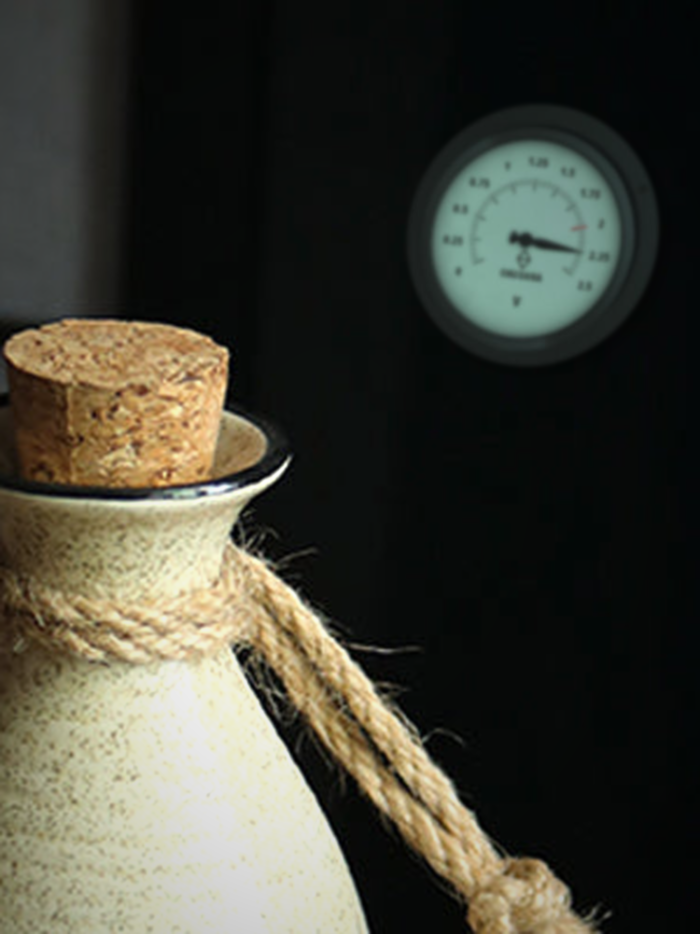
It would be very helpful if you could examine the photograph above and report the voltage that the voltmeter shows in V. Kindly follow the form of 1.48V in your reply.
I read 2.25V
